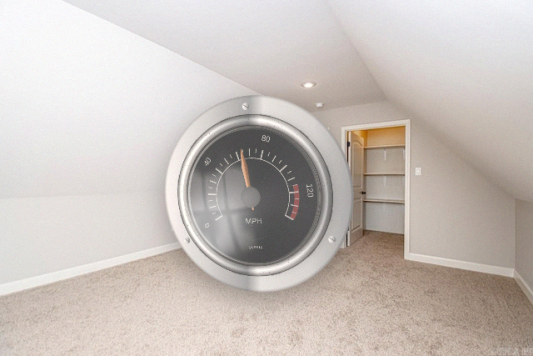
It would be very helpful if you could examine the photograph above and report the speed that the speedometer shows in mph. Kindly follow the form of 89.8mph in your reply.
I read 65mph
